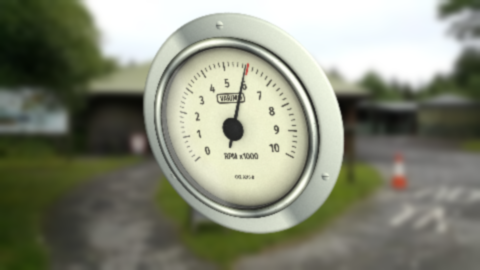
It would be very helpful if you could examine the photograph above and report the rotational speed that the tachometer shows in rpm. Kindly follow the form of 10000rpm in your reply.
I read 6000rpm
